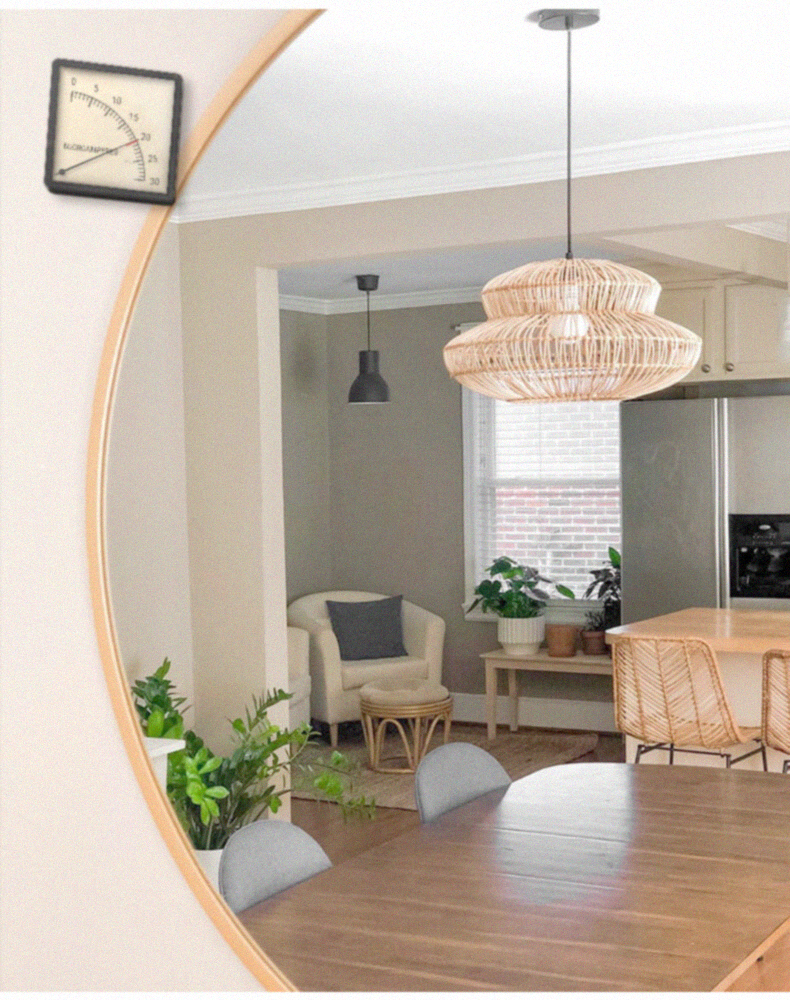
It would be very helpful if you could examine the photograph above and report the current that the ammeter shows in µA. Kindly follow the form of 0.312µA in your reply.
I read 20µA
